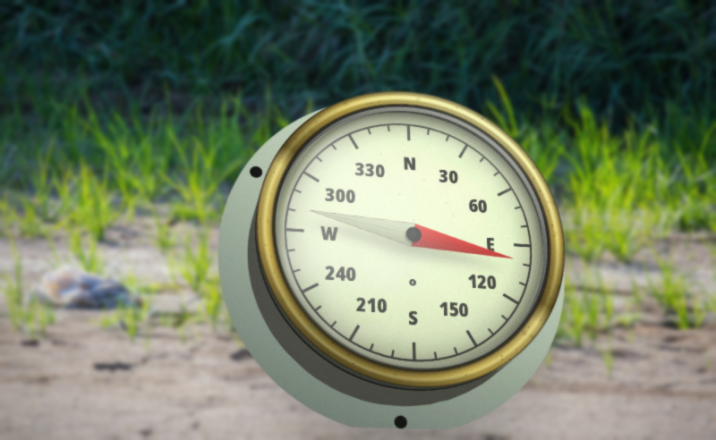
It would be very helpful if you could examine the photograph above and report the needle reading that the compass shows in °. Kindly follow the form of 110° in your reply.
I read 100°
